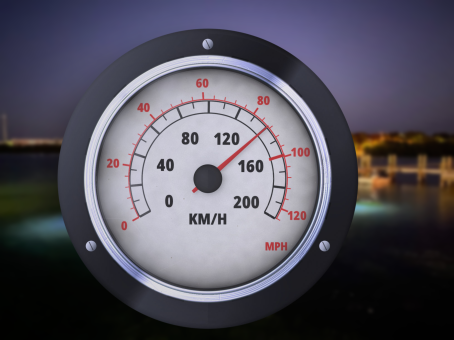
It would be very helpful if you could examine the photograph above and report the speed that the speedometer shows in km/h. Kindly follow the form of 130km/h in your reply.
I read 140km/h
